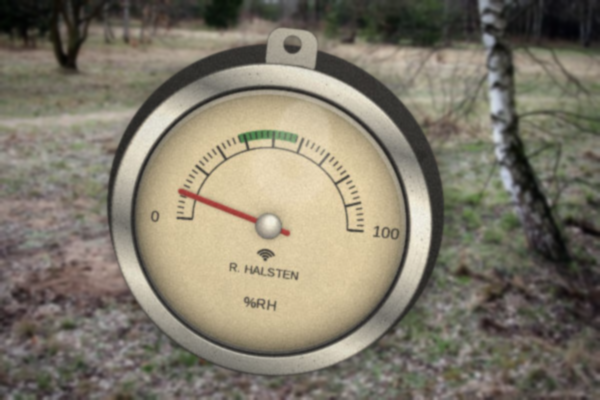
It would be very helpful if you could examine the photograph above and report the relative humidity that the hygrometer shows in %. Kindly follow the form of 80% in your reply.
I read 10%
